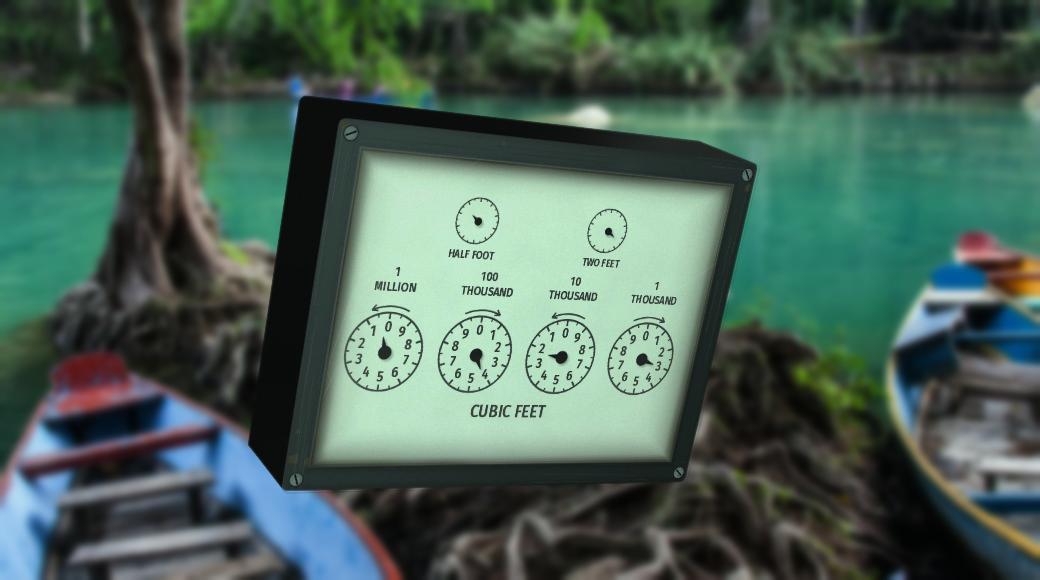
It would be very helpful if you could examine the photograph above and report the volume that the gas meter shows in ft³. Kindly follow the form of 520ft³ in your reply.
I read 42300ft³
